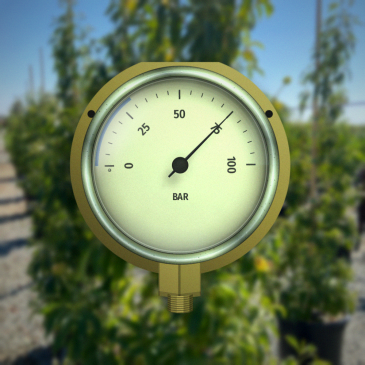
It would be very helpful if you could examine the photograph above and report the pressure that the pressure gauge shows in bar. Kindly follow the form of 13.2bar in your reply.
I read 75bar
